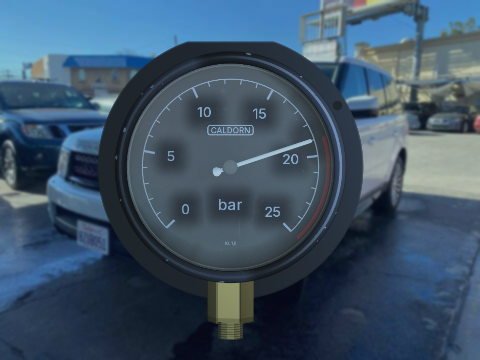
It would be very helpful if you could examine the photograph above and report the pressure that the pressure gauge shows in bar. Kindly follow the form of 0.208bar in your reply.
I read 19bar
